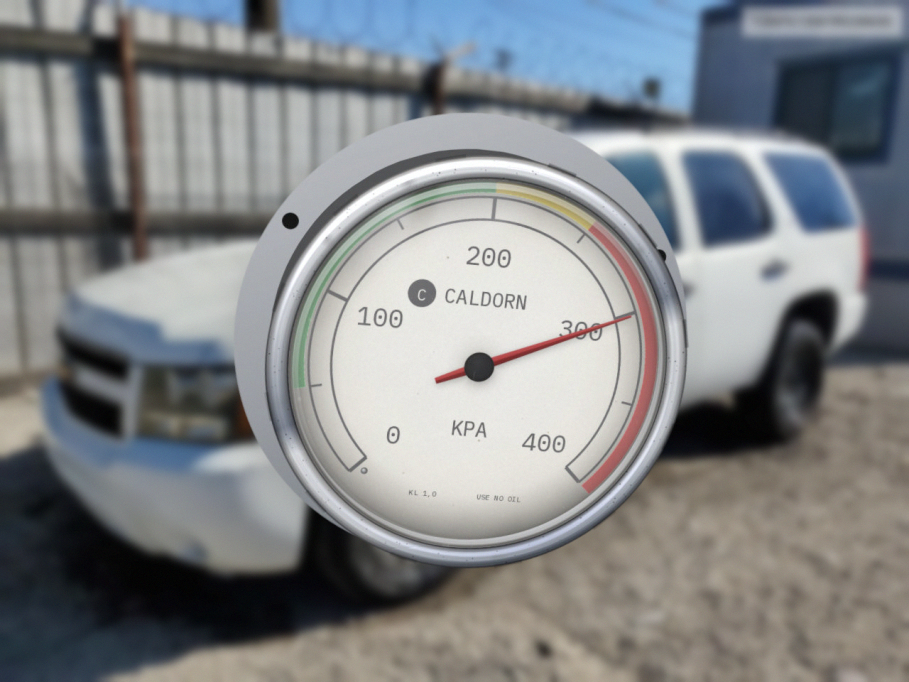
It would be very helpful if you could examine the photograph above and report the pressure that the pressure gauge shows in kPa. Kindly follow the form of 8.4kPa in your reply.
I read 300kPa
